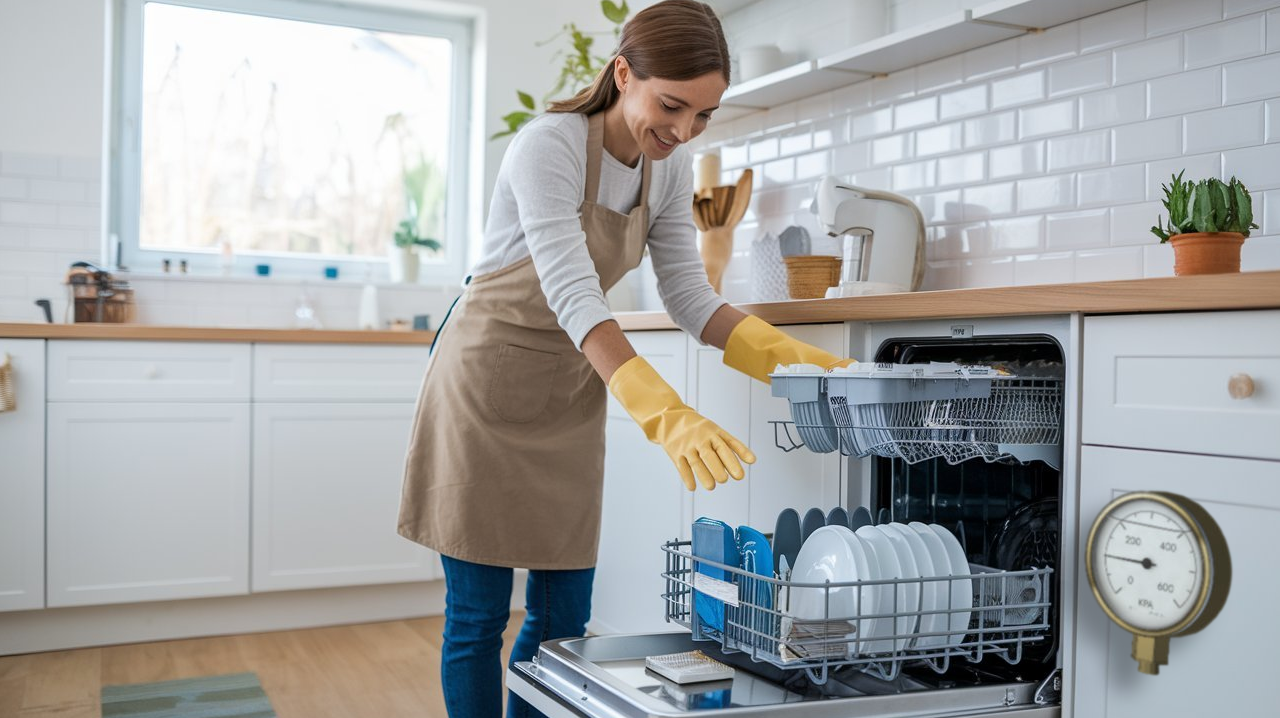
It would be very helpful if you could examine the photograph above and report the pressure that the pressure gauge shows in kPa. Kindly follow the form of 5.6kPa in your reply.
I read 100kPa
